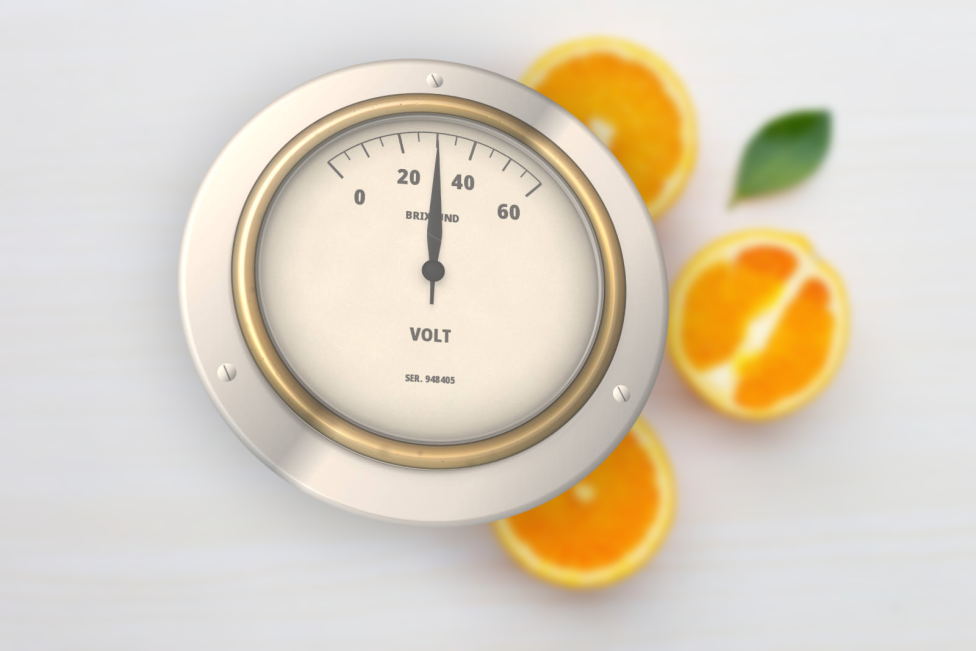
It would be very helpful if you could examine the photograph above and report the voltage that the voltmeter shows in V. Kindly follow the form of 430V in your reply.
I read 30V
